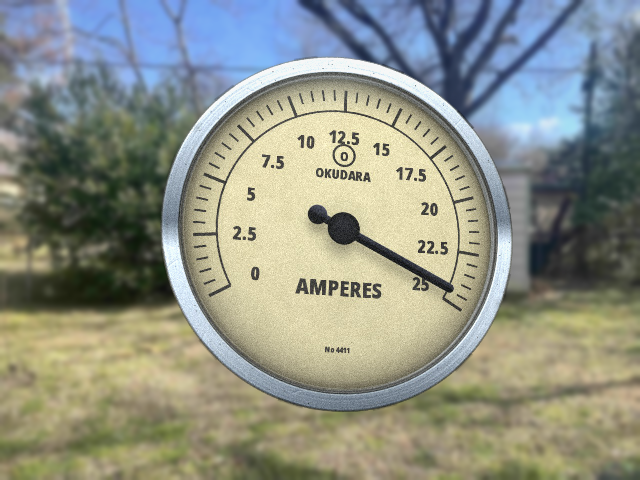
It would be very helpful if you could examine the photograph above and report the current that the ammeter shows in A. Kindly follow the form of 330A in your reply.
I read 24.5A
